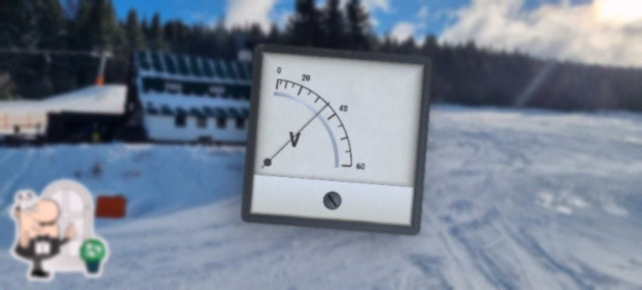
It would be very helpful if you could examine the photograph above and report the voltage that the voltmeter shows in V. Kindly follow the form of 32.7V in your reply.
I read 35V
